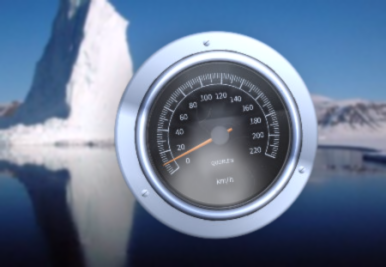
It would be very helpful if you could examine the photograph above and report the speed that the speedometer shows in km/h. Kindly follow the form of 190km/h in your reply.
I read 10km/h
